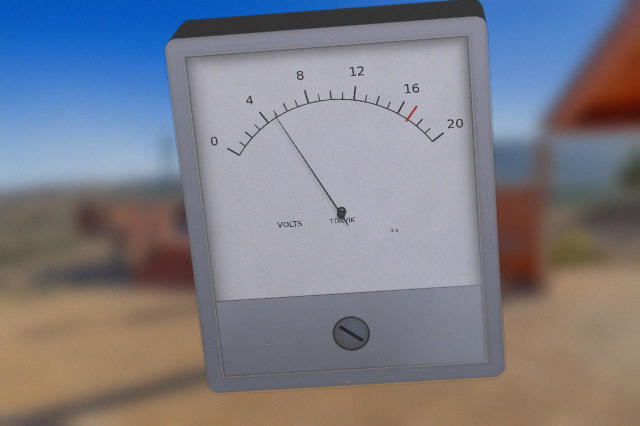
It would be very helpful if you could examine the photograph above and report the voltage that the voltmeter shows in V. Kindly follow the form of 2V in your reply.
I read 5V
